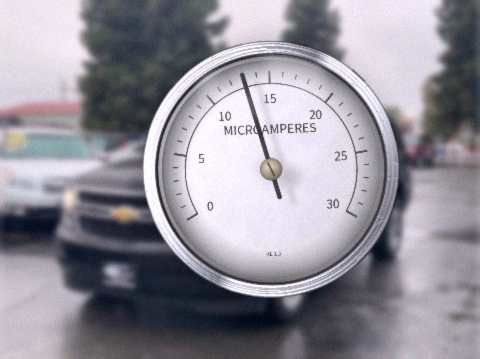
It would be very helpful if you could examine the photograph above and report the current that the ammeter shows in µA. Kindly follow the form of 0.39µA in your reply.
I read 13µA
